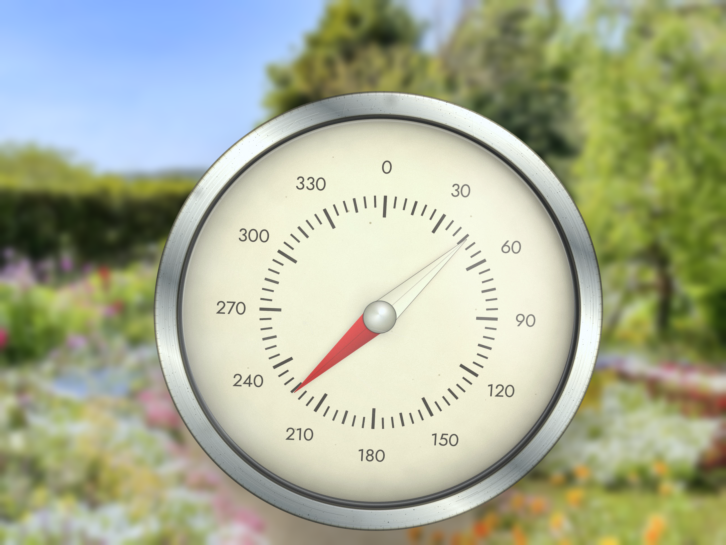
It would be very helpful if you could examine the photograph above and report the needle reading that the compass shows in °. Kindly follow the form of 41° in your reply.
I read 225°
